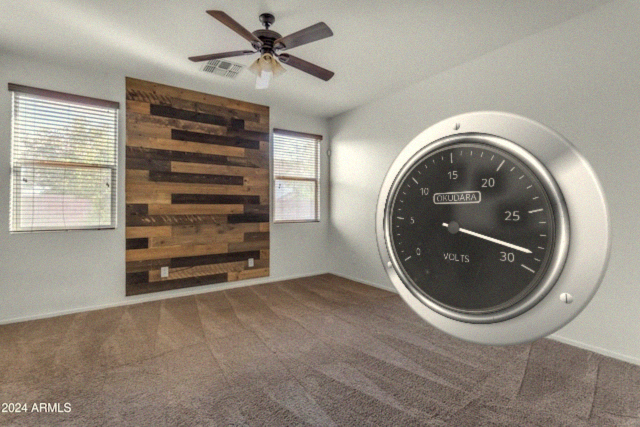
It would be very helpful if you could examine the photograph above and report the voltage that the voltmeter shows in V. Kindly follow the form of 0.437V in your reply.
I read 28.5V
